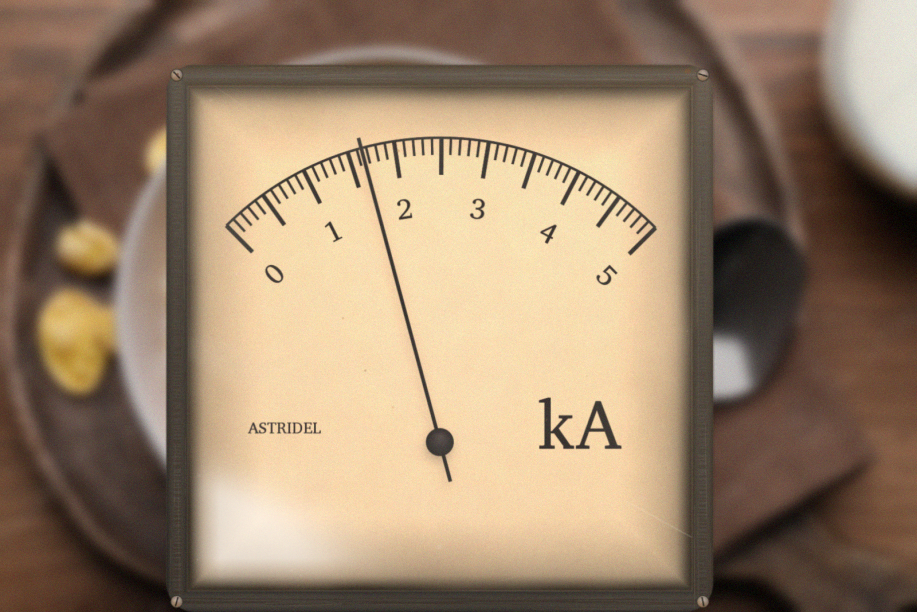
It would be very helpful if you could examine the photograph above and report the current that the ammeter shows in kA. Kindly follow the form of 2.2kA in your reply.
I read 1.65kA
